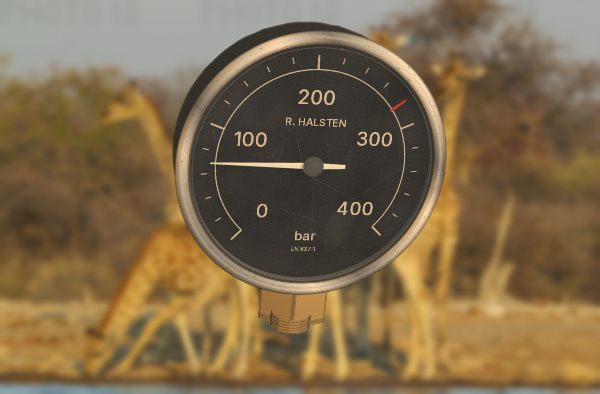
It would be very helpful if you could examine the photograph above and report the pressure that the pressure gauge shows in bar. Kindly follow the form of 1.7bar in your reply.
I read 70bar
